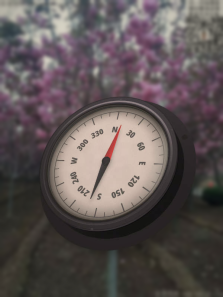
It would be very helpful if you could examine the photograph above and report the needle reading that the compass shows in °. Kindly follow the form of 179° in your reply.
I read 10°
